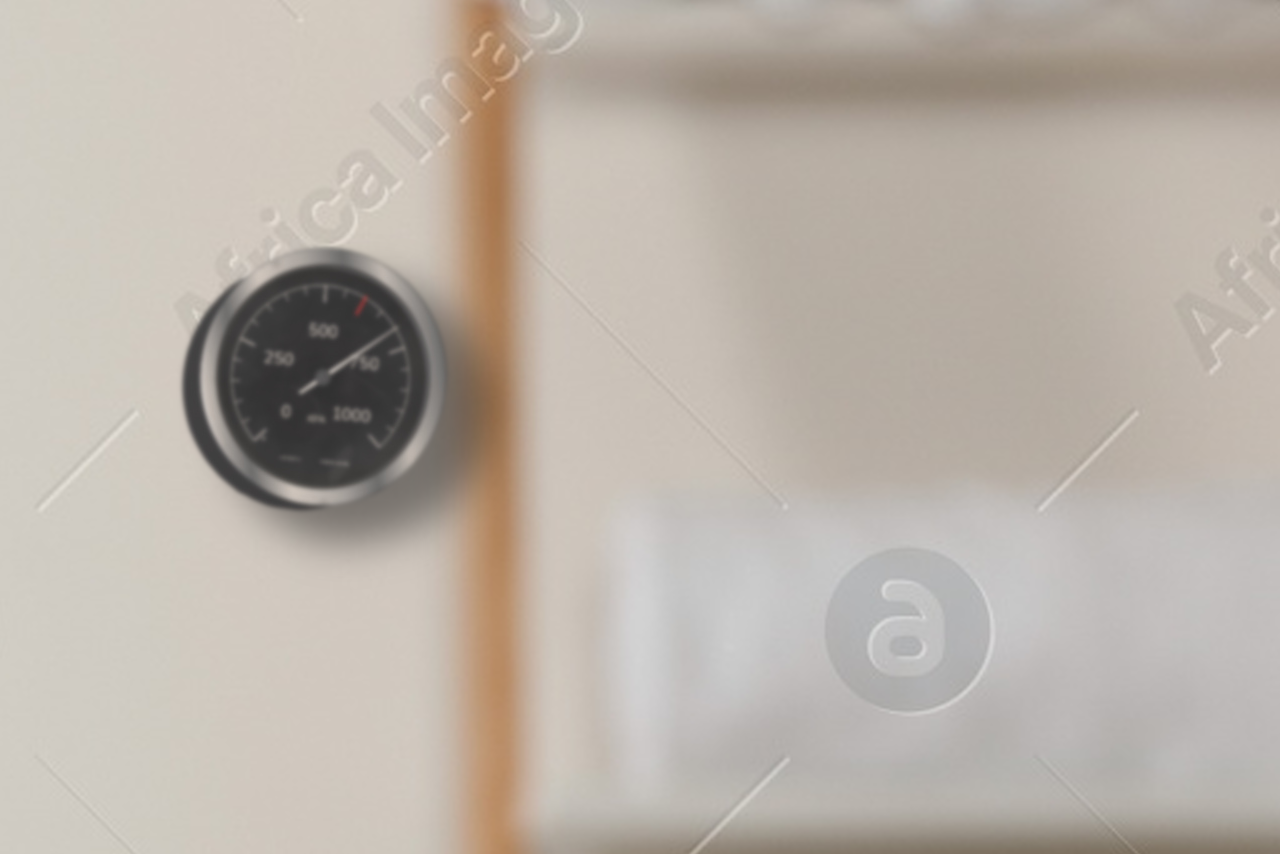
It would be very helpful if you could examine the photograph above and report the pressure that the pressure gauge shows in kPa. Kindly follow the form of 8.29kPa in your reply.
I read 700kPa
